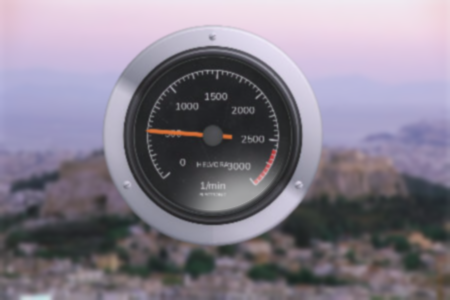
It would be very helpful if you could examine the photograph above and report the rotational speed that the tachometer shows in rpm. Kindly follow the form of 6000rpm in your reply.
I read 500rpm
